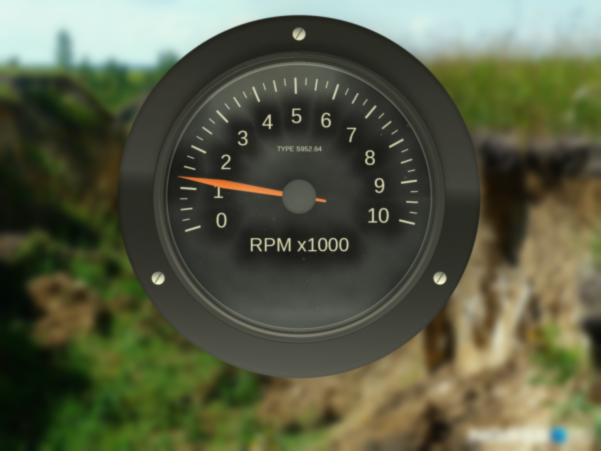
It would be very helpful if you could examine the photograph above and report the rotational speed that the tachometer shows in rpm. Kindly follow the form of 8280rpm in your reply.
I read 1250rpm
